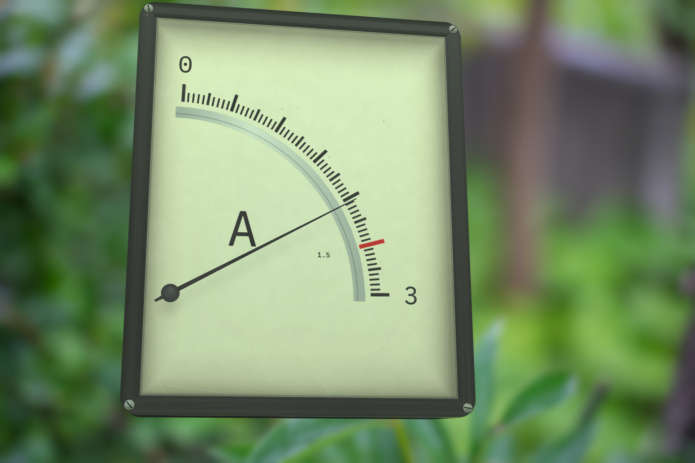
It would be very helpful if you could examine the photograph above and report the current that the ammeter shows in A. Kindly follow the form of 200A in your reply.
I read 2.05A
